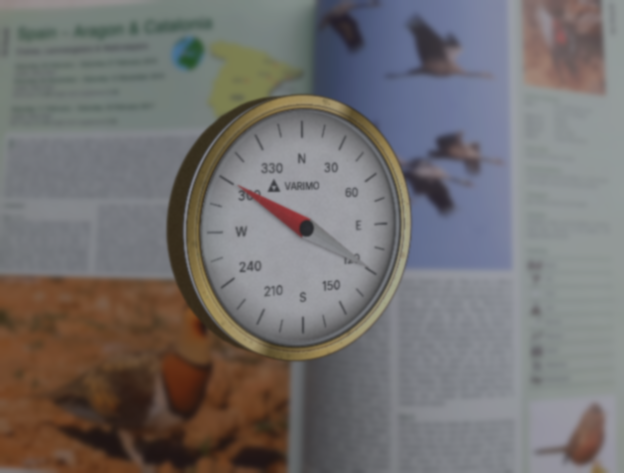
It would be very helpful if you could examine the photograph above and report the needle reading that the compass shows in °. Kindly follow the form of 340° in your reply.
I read 300°
